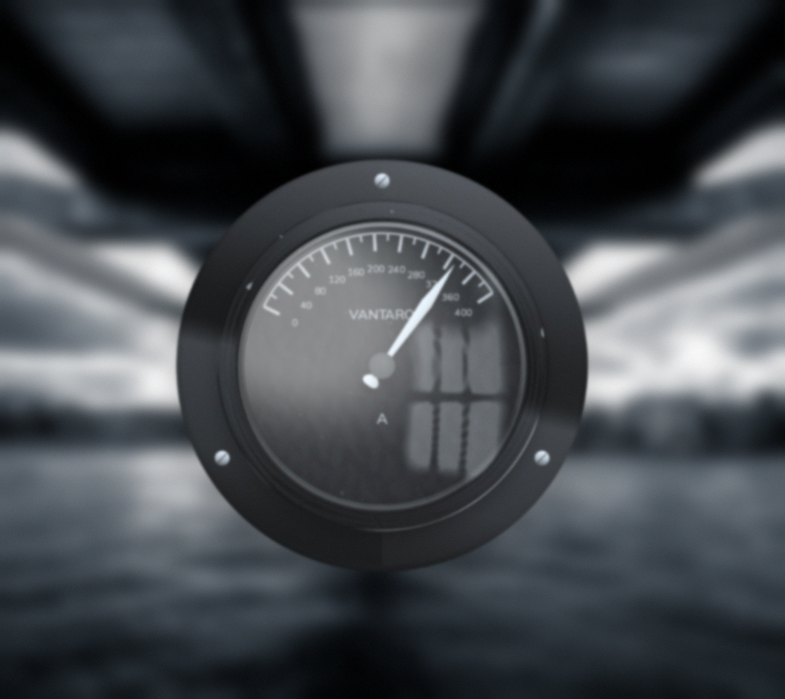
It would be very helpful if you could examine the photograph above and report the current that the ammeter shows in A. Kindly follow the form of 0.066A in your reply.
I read 330A
